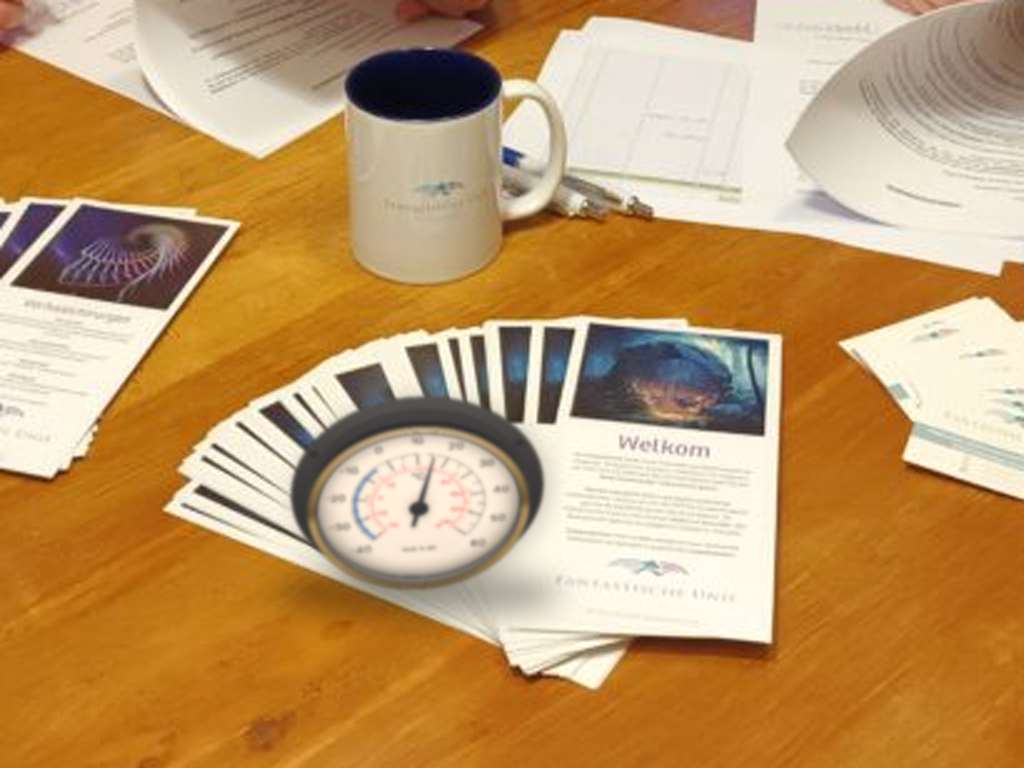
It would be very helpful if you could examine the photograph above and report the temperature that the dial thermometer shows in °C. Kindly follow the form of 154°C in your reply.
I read 15°C
